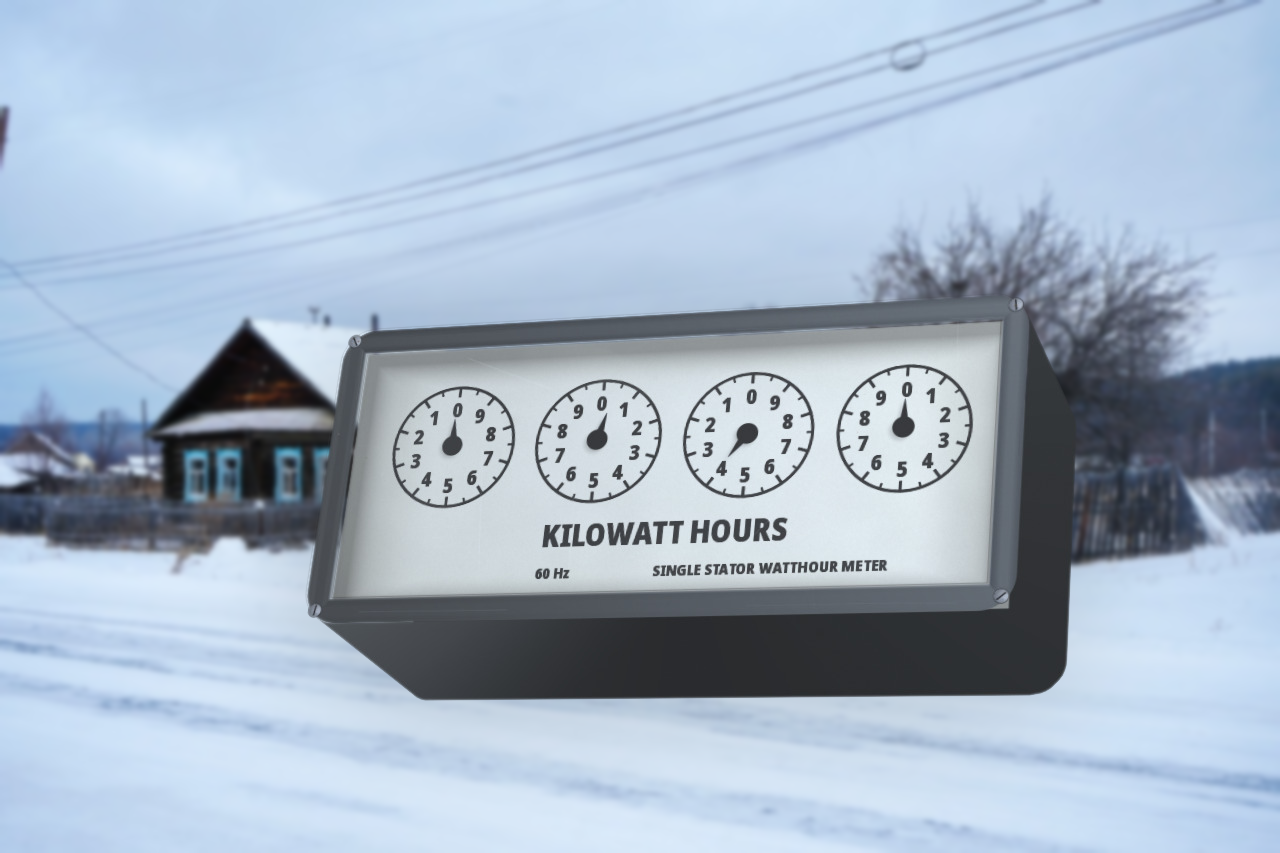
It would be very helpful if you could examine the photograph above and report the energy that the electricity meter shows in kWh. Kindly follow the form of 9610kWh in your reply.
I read 40kWh
